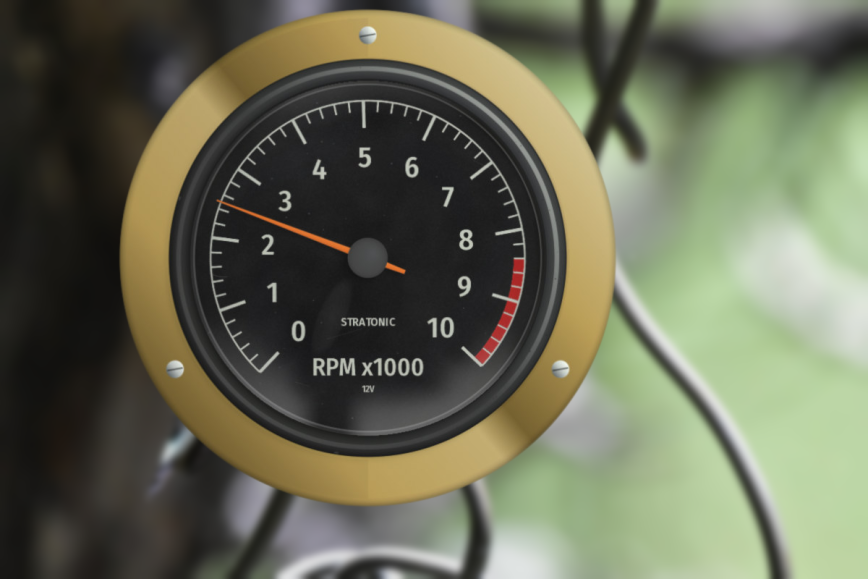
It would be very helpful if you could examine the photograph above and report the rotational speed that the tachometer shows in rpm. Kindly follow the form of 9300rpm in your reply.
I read 2500rpm
